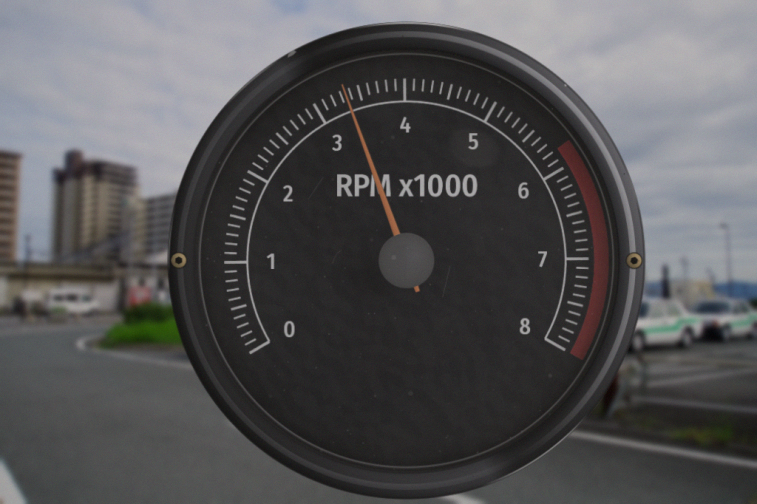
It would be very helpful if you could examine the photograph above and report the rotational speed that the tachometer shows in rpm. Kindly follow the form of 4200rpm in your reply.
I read 3350rpm
